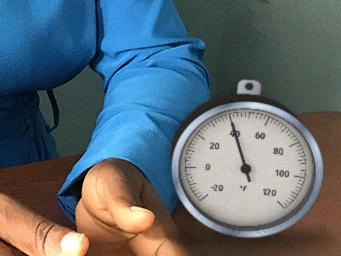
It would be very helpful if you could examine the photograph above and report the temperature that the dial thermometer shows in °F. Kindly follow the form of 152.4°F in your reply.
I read 40°F
